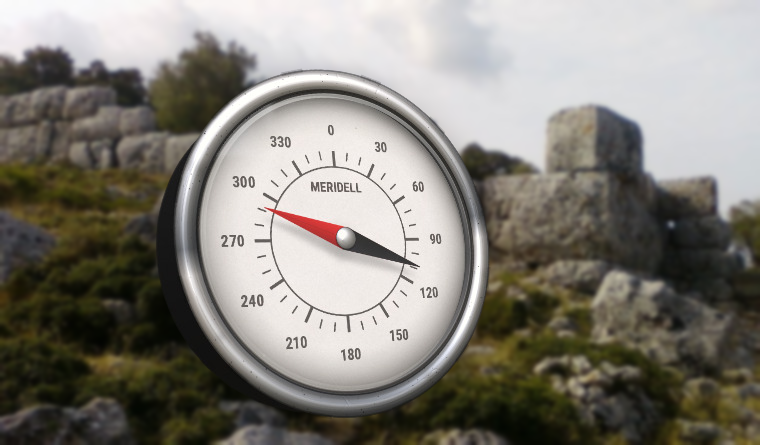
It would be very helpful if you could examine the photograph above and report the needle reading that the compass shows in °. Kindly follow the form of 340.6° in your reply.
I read 290°
